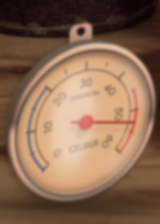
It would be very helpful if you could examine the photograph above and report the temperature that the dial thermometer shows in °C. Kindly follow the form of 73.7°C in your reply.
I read 52.5°C
